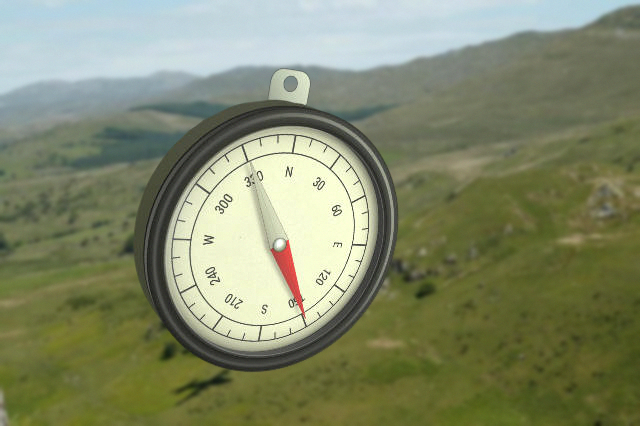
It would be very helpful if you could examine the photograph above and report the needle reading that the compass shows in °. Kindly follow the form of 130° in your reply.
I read 150°
